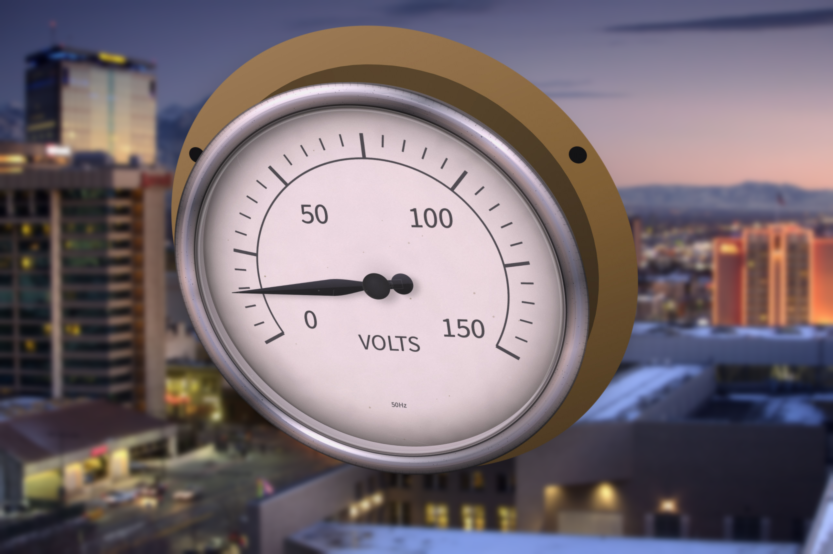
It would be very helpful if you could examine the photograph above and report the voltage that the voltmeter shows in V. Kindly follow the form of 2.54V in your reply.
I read 15V
